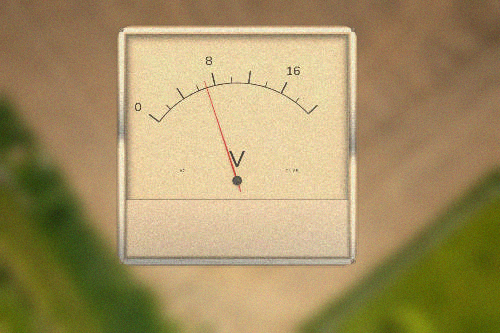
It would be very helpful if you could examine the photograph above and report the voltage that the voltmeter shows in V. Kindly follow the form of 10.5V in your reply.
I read 7V
